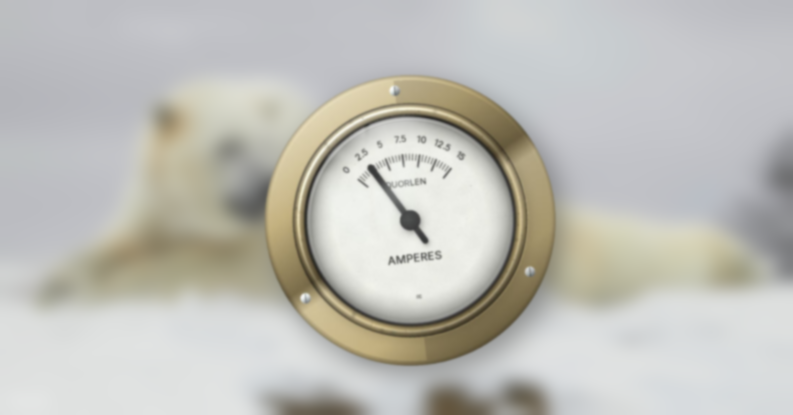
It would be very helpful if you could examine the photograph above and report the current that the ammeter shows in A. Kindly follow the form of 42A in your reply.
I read 2.5A
